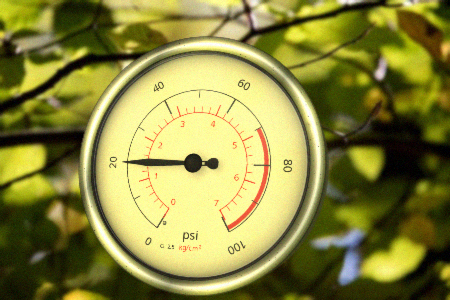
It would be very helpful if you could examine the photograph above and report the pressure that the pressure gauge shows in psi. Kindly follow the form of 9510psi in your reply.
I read 20psi
